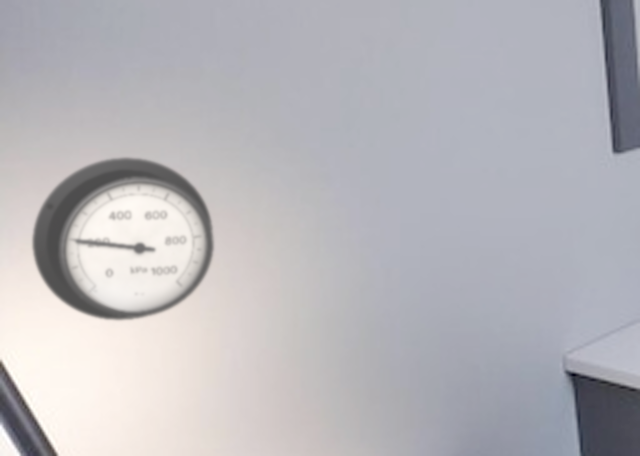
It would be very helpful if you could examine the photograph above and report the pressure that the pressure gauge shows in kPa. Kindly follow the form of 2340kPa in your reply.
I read 200kPa
